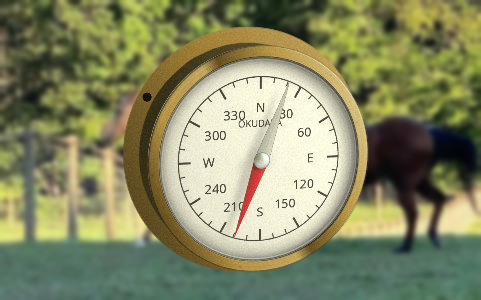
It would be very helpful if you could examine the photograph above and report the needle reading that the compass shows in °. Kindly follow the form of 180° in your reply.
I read 200°
